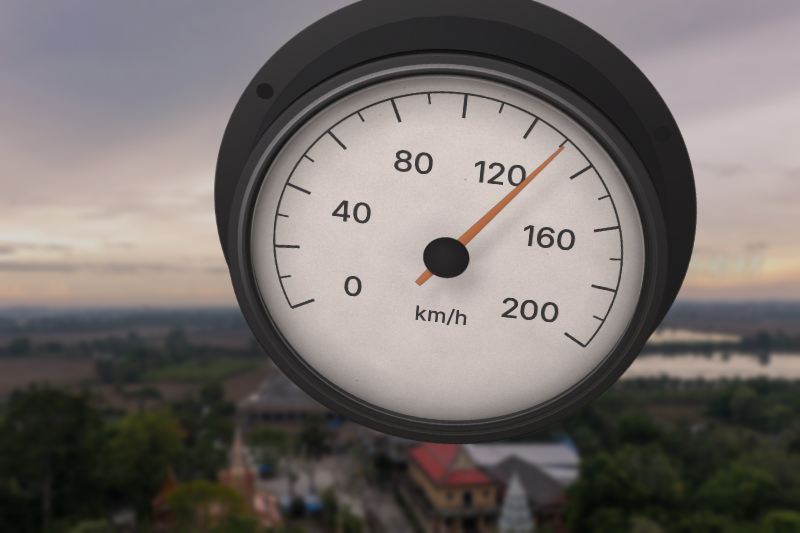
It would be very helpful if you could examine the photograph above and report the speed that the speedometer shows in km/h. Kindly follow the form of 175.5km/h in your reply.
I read 130km/h
